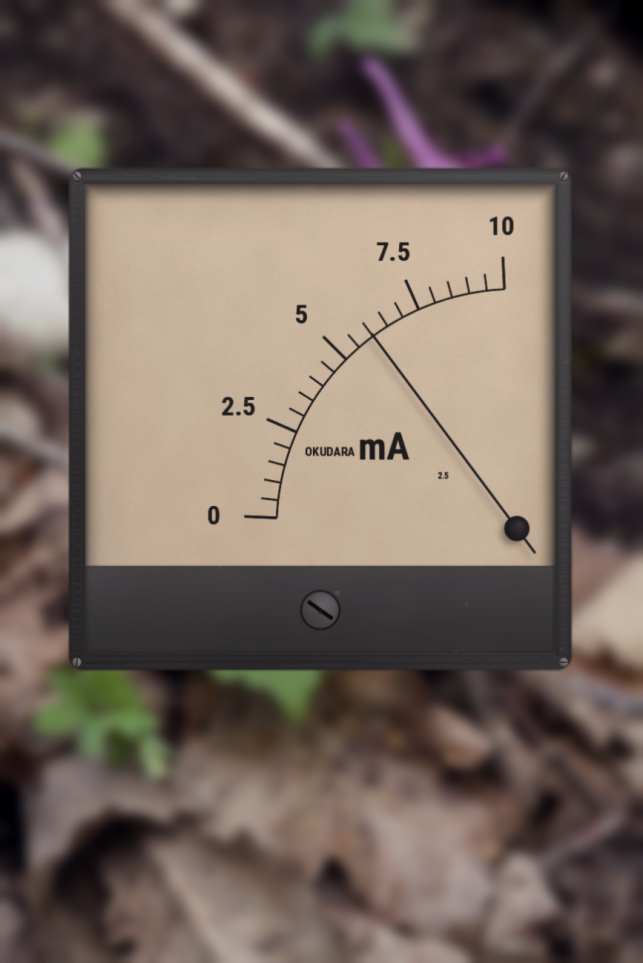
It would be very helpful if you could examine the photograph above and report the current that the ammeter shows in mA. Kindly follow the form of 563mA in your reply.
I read 6mA
